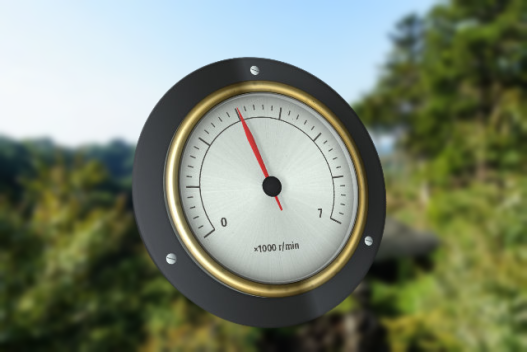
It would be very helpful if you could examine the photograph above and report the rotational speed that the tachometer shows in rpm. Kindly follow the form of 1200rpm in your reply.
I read 3000rpm
